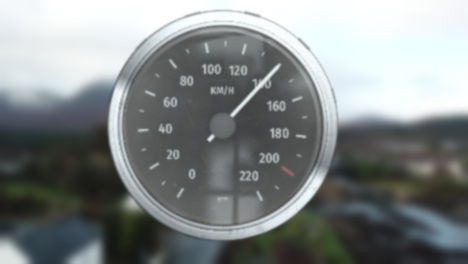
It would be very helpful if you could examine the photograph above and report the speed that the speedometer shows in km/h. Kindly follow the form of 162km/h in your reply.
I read 140km/h
